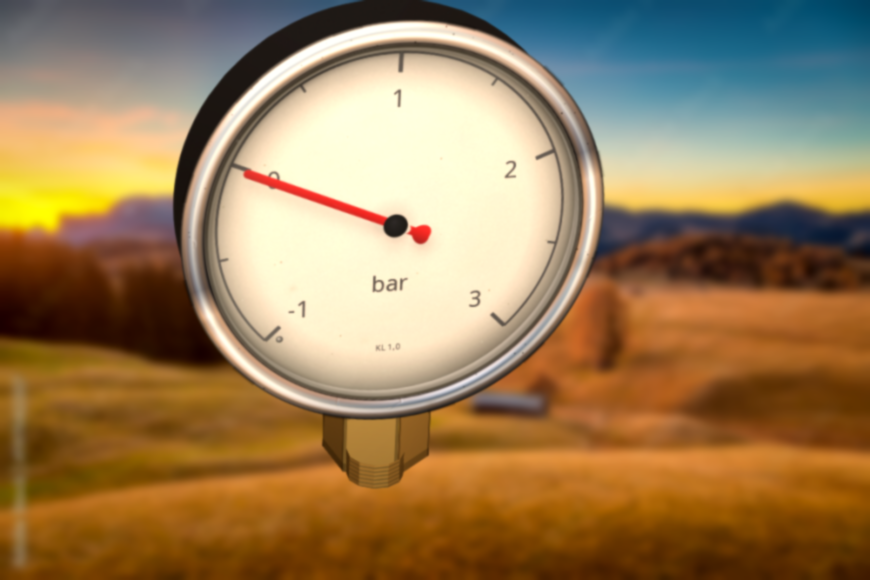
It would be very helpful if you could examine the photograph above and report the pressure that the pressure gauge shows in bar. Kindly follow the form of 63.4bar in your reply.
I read 0bar
